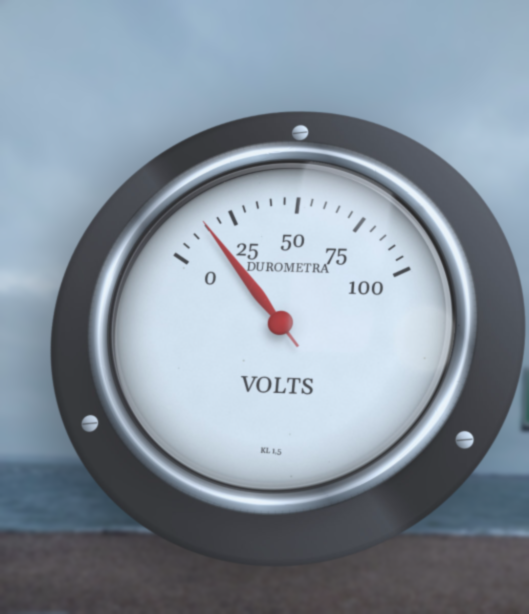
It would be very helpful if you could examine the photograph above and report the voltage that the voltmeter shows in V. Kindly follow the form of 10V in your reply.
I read 15V
